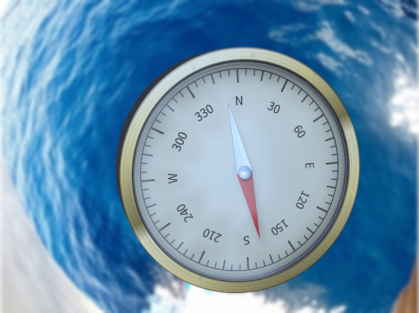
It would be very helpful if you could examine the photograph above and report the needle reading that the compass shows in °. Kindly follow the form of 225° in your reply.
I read 170°
